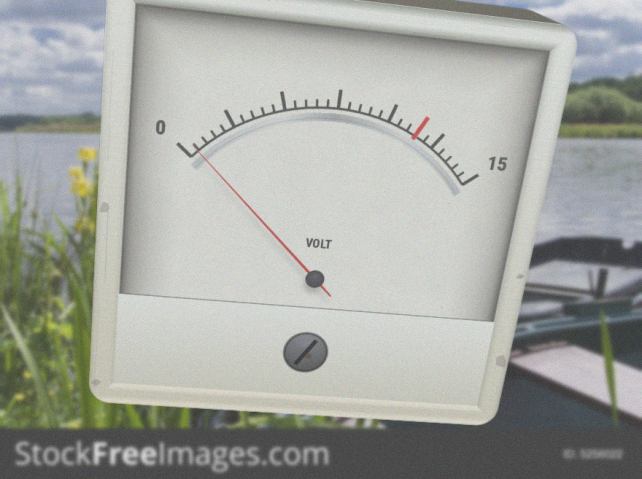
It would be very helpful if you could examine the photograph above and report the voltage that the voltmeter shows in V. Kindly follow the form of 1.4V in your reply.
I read 0.5V
